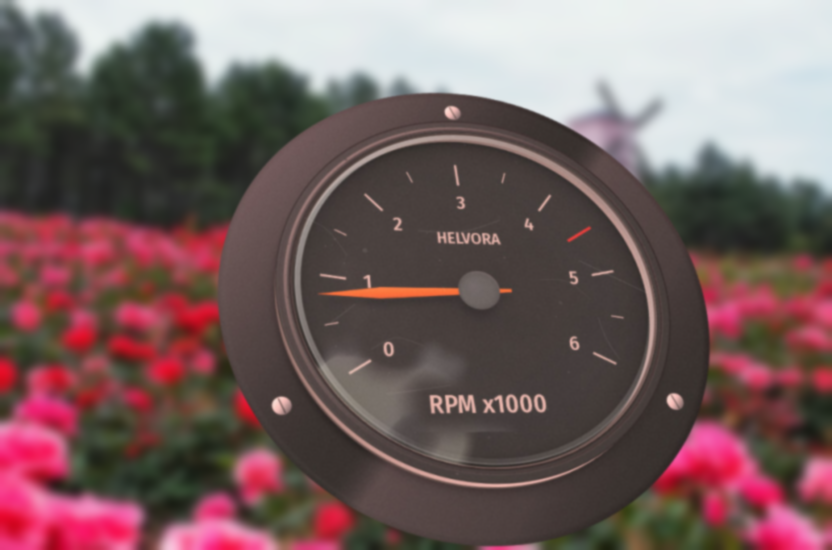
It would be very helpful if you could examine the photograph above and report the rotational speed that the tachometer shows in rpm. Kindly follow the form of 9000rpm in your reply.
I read 750rpm
